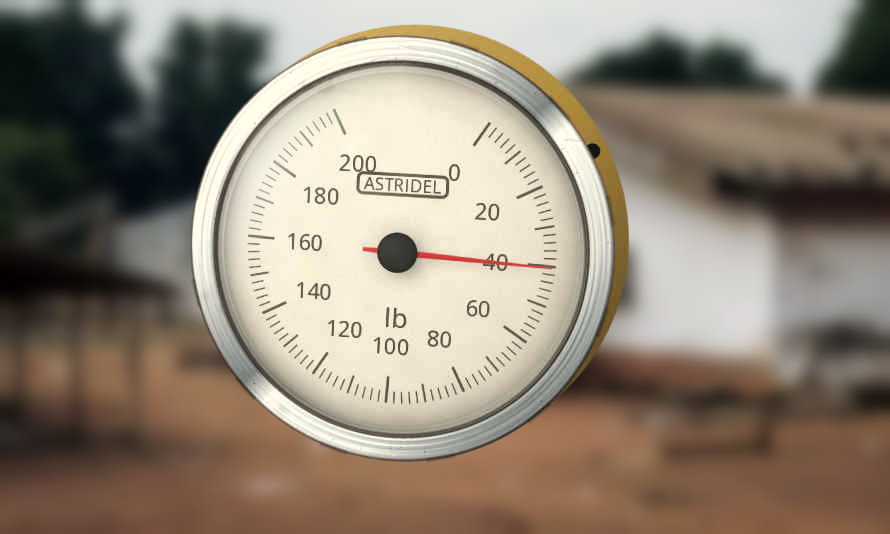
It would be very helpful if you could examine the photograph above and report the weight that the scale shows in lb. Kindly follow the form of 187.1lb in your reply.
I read 40lb
